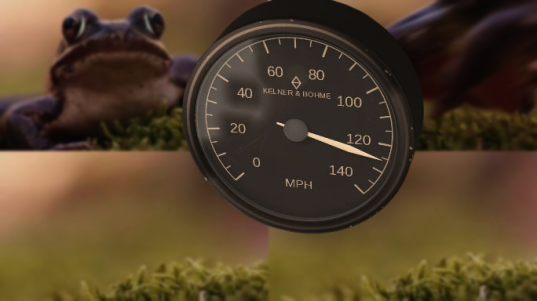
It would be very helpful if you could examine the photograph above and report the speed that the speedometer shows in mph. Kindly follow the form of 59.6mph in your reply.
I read 125mph
